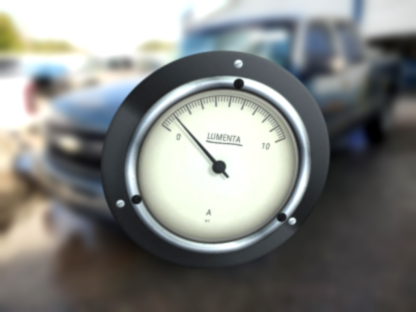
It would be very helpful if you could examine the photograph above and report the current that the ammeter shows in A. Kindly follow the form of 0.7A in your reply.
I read 1A
